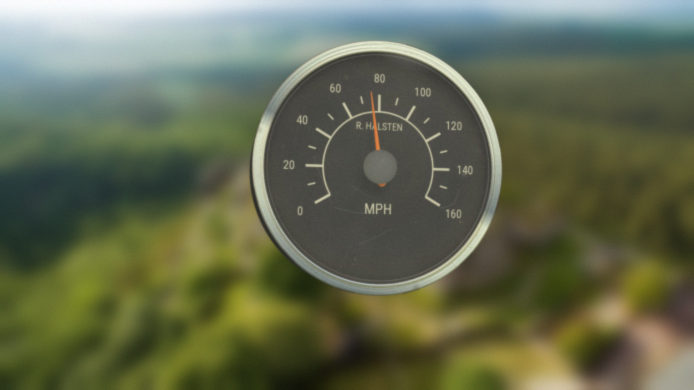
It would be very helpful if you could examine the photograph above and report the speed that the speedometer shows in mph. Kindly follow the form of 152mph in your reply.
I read 75mph
